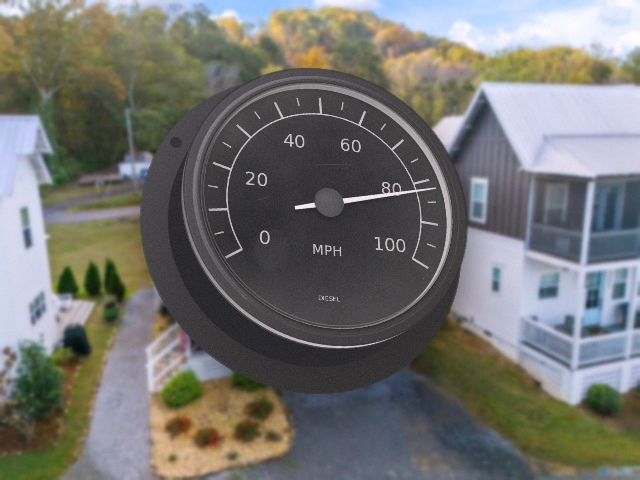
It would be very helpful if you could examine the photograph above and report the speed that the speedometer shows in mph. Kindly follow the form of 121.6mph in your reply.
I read 82.5mph
